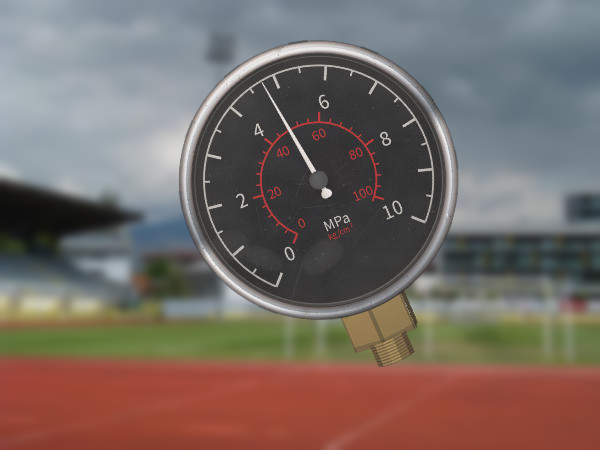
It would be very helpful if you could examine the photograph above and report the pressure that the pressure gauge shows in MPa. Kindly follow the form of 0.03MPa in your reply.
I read 4.75MPa
